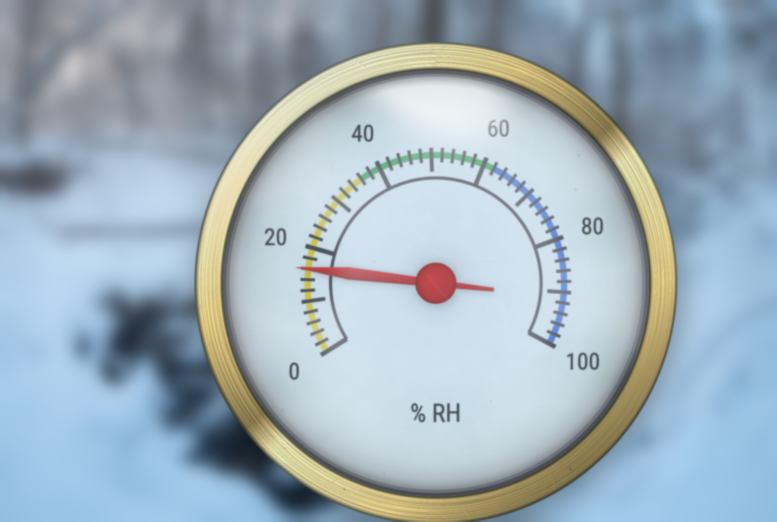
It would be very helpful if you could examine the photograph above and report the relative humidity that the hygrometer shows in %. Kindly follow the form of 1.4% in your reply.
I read 16%
